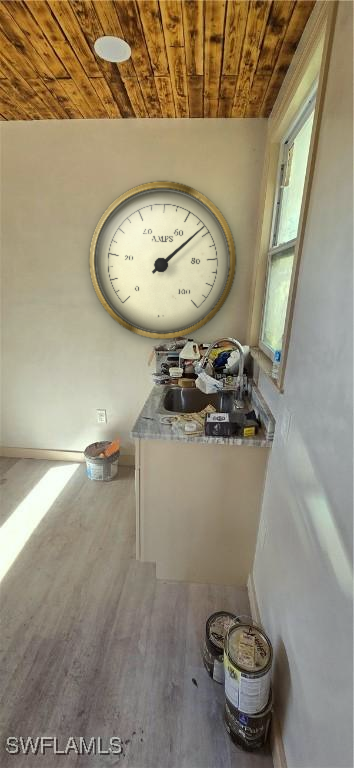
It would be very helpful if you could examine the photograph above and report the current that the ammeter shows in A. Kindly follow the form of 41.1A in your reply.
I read 67.5A
